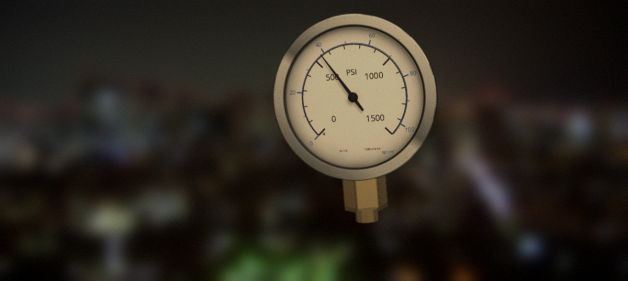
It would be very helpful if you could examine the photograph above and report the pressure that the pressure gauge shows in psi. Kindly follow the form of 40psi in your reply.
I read 550psi
